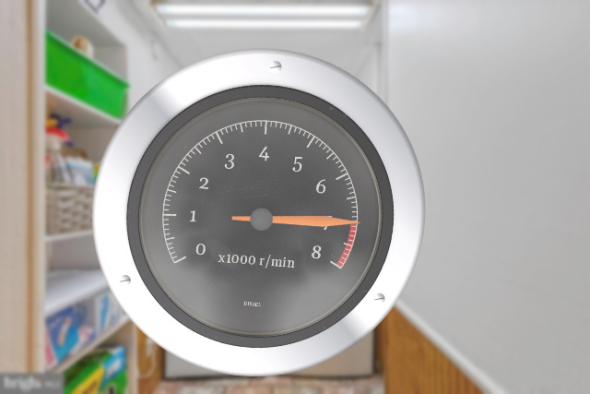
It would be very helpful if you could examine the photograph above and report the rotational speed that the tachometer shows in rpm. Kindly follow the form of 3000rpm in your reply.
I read 7000rpm
